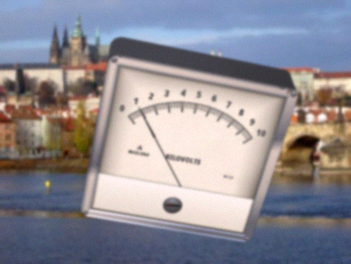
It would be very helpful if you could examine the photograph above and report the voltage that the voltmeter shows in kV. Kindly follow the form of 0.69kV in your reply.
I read 1kV
